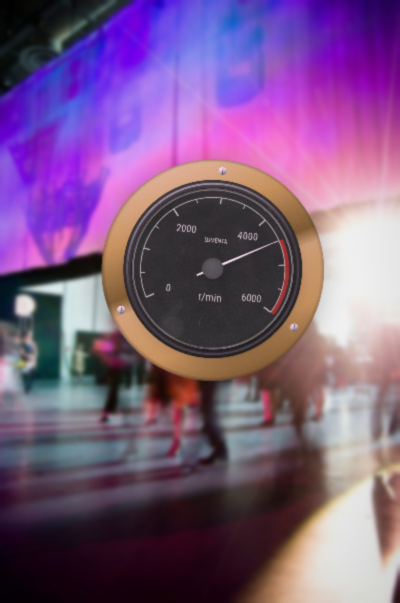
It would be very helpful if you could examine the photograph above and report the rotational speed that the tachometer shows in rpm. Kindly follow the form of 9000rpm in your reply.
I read 4500rpm
